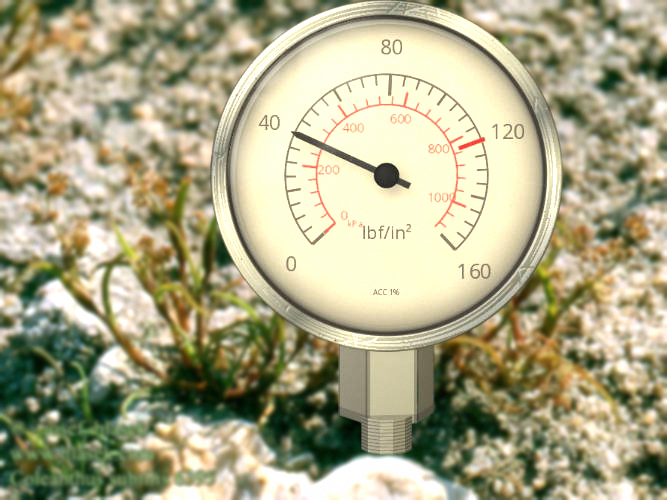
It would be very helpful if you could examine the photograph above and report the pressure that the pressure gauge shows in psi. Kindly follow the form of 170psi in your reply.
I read 40psi
